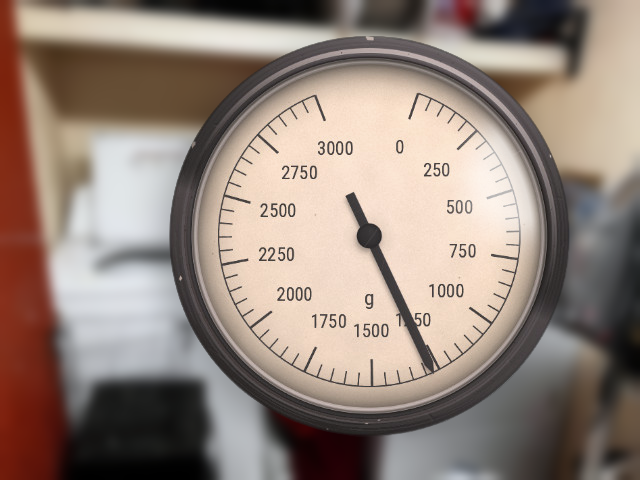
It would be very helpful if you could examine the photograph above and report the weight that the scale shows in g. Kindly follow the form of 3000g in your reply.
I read 1275g
